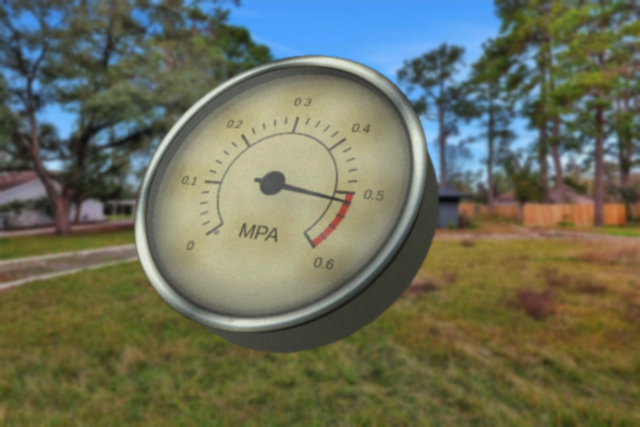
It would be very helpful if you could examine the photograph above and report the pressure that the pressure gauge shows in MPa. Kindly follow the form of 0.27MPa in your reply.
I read 0.52MPa
